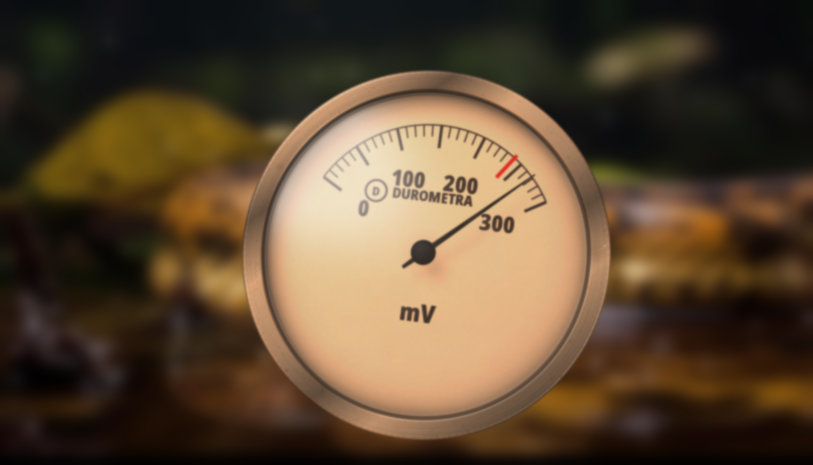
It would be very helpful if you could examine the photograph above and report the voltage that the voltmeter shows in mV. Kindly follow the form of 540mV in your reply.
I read 270mV
